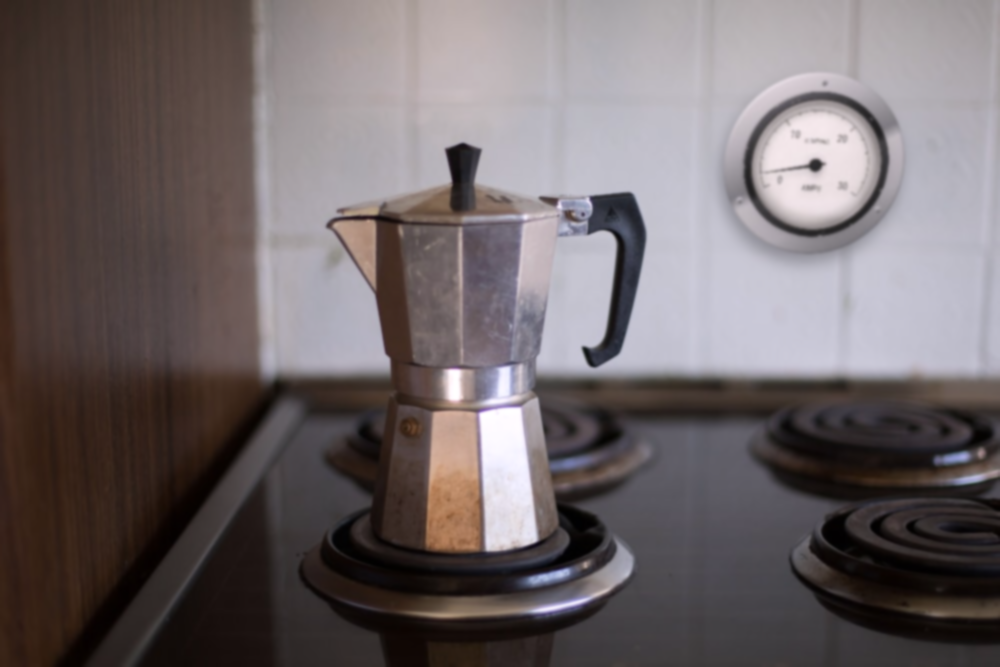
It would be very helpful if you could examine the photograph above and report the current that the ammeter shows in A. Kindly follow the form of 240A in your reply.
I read 2A
